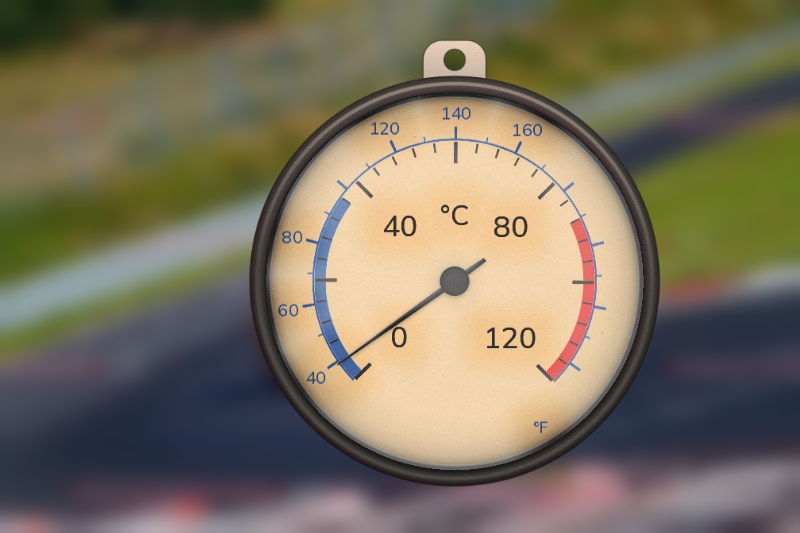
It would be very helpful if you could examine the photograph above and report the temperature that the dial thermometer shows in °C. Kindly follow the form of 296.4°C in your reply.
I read 4°C
